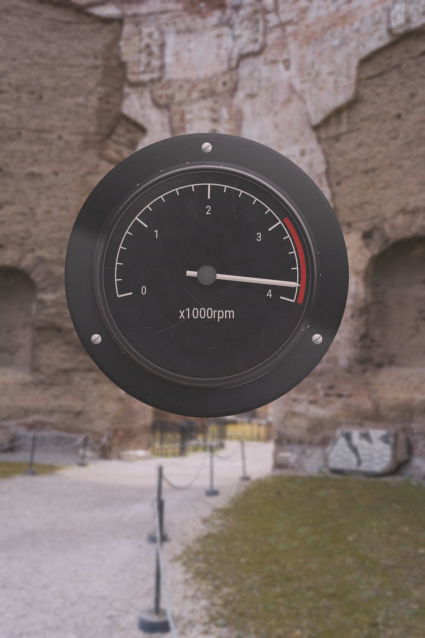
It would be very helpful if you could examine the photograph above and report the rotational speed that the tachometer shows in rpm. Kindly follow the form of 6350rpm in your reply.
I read 3800rpm
